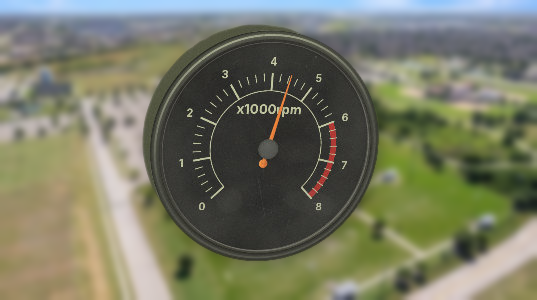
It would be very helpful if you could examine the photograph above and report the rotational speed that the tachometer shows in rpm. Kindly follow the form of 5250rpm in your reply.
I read 4400rpm
